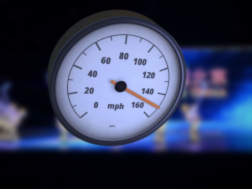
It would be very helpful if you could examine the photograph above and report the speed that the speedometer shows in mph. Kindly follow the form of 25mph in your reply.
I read 150mph
